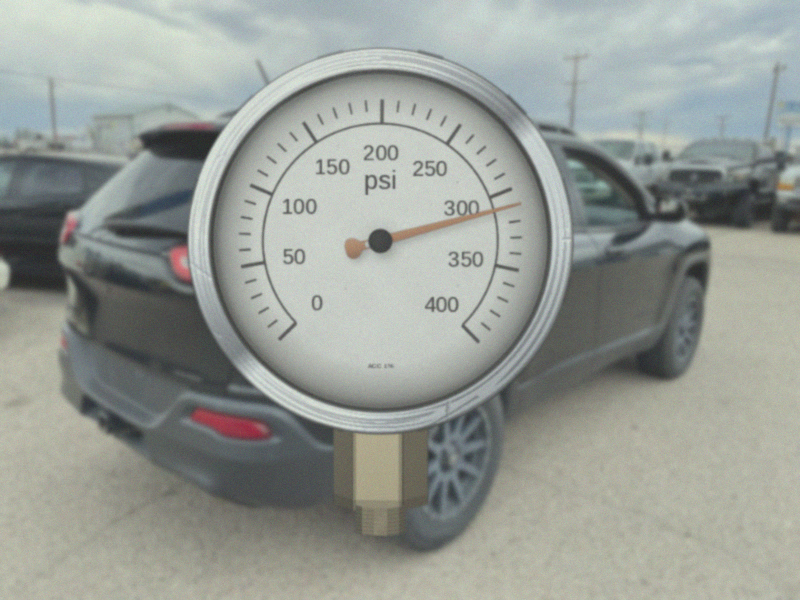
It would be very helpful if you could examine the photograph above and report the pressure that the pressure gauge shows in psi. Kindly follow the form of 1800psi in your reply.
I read 310psi
